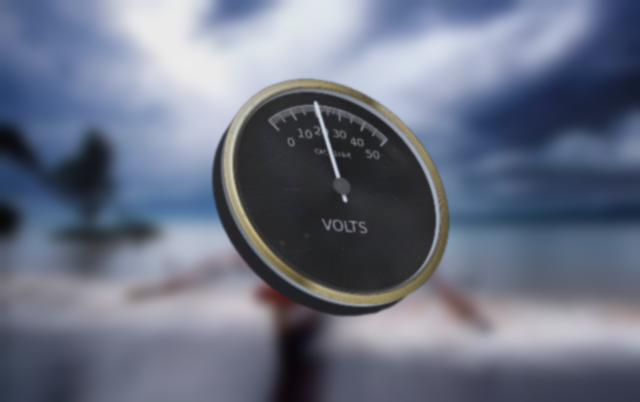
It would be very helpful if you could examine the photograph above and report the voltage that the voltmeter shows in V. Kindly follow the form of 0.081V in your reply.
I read 20V
